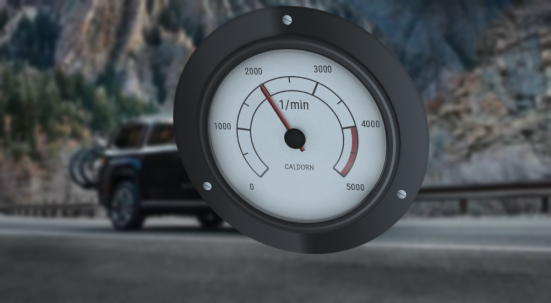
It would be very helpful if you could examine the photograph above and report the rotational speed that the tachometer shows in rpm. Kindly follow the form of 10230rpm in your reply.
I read 2000rpm
